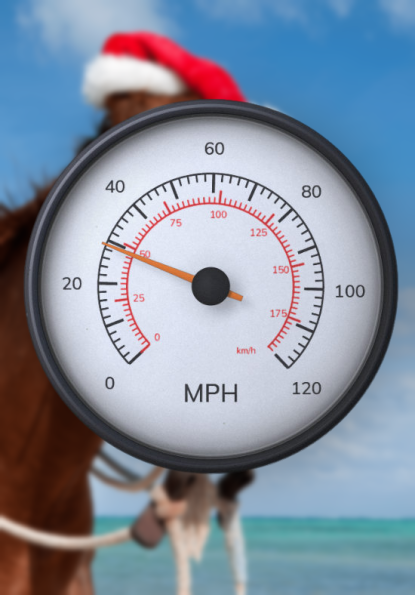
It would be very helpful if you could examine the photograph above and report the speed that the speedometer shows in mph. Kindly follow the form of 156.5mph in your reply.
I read 29mph
